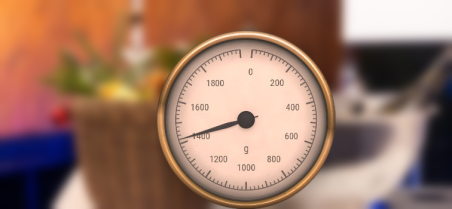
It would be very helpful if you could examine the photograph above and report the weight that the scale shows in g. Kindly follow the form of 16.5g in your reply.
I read 1420g
